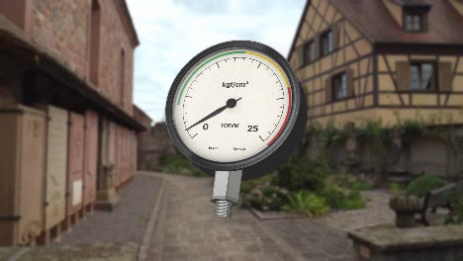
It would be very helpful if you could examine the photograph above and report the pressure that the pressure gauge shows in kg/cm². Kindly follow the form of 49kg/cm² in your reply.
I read 1kg/cm²
